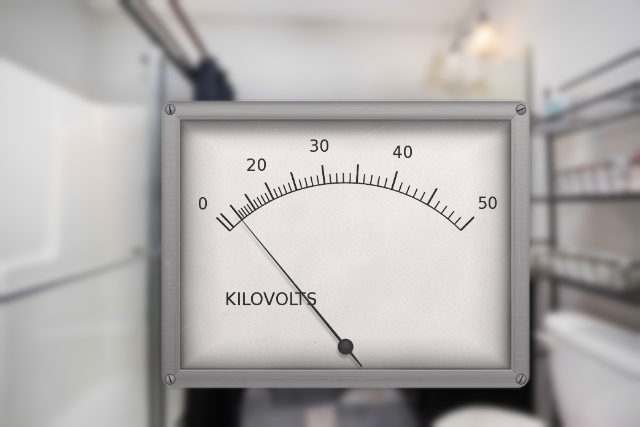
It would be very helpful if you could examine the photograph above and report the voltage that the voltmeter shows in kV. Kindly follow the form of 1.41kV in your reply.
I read 10kV
